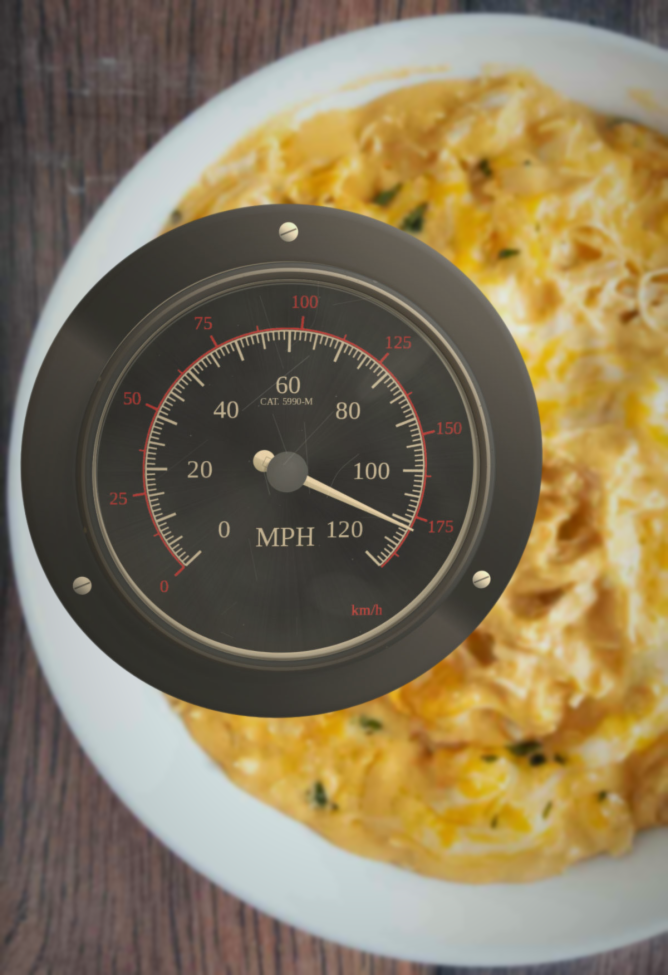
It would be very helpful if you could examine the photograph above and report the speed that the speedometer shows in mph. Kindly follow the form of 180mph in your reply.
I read 111mph
